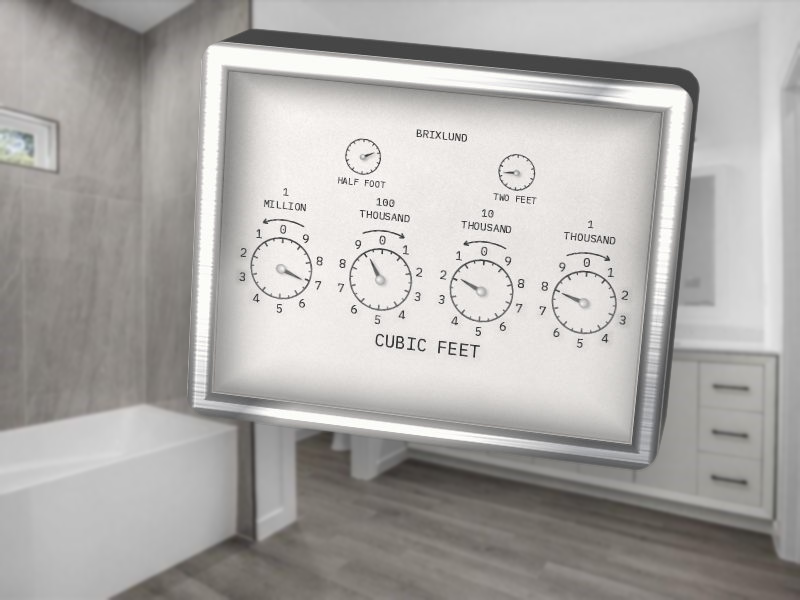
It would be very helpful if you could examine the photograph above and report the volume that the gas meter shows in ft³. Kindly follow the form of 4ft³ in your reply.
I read 691800ft³
